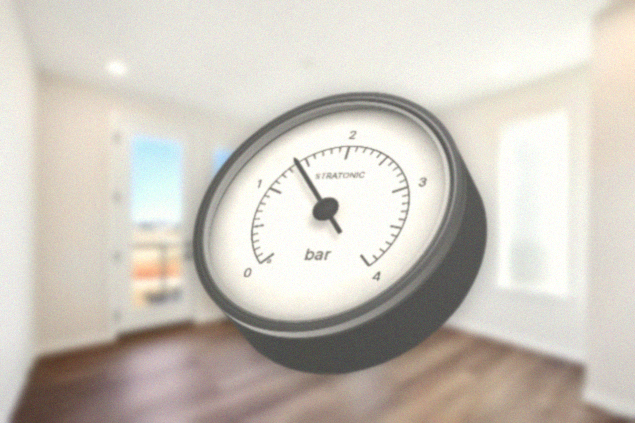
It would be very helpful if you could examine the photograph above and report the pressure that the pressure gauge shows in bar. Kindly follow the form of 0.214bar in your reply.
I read 1.4bar
